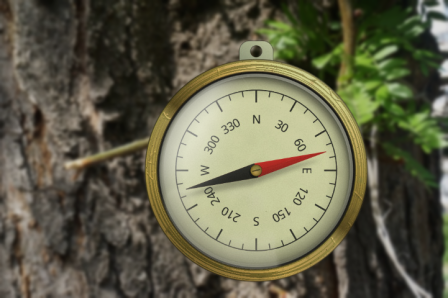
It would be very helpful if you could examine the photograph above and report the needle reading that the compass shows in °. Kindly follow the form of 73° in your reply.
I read 75°
